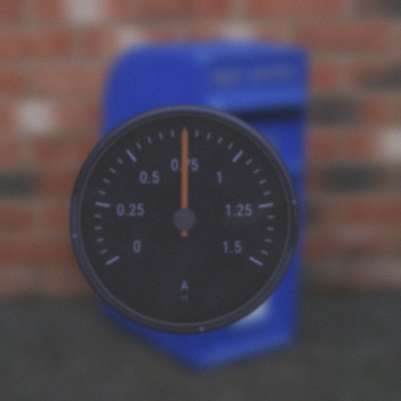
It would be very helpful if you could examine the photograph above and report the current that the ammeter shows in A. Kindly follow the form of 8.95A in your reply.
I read 0.75A
